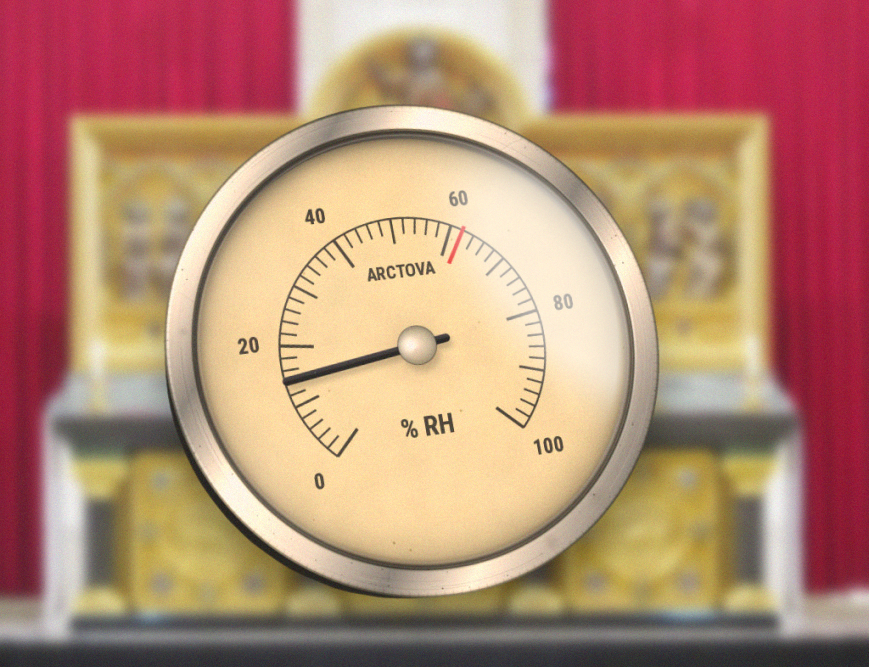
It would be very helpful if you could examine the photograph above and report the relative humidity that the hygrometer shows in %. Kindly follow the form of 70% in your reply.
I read 14%
